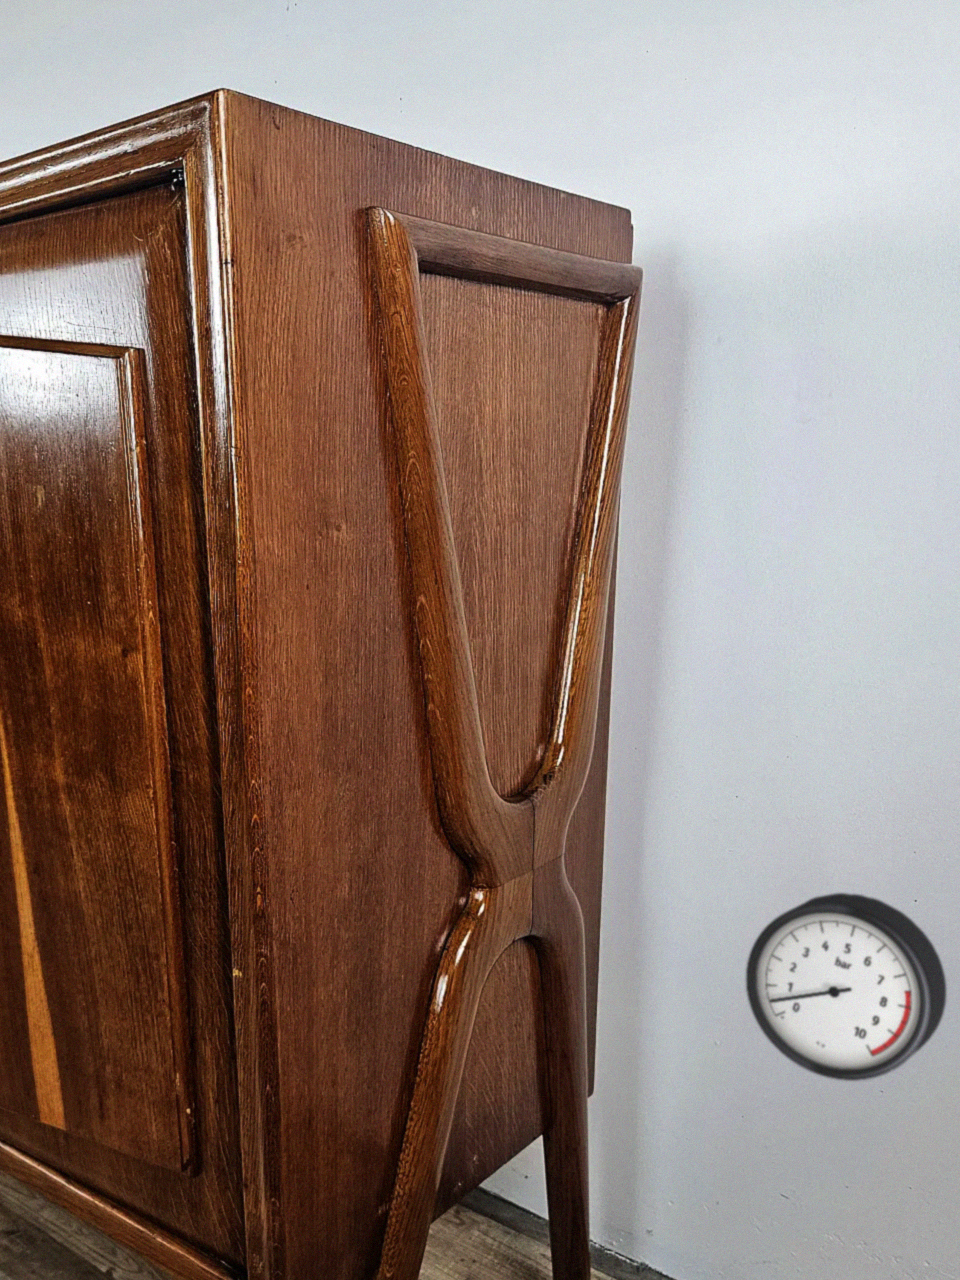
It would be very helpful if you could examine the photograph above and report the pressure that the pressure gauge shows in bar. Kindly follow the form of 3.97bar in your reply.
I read 0.5bar
